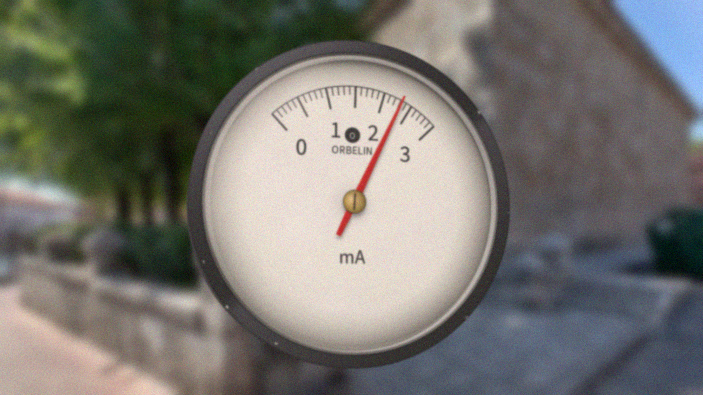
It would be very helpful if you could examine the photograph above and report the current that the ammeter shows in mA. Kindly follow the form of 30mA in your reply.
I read 2.3mA
